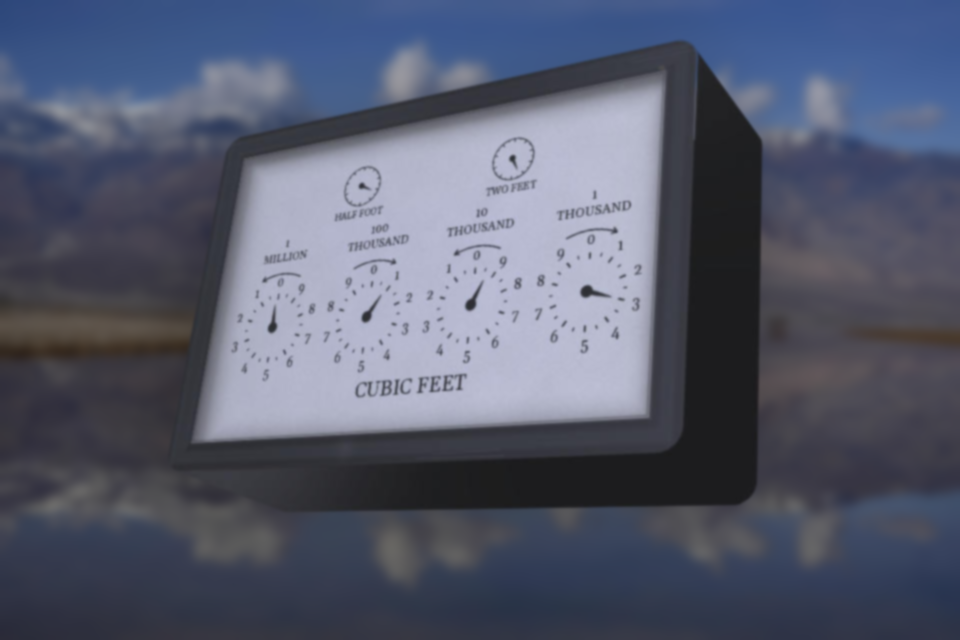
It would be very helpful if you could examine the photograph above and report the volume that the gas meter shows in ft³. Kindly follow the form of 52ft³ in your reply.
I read 9300ft³
